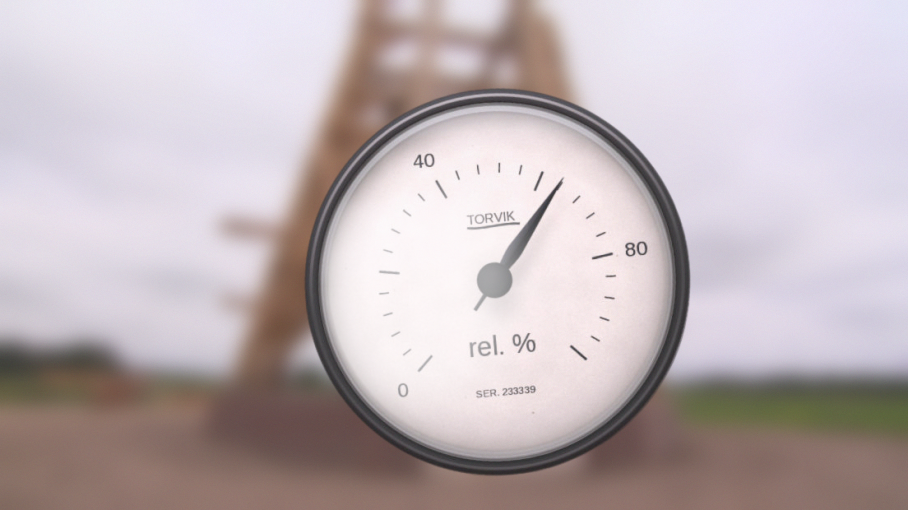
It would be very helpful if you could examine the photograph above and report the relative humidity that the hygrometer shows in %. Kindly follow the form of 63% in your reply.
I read 64%
